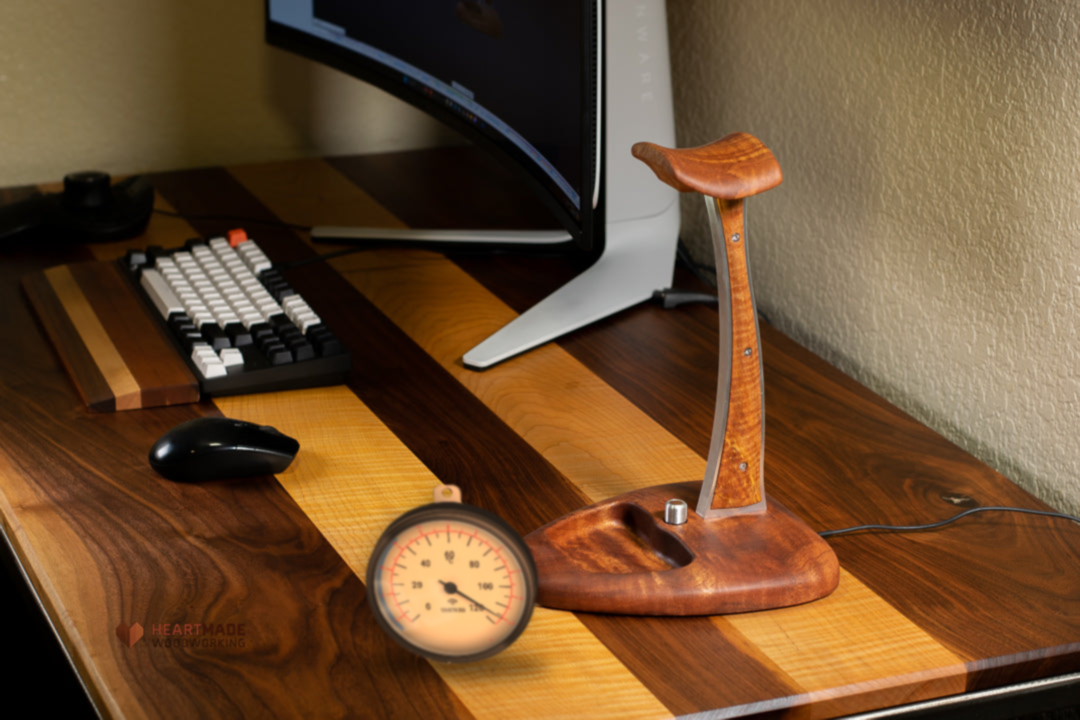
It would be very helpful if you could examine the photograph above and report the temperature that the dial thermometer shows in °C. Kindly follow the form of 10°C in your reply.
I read 115°C
